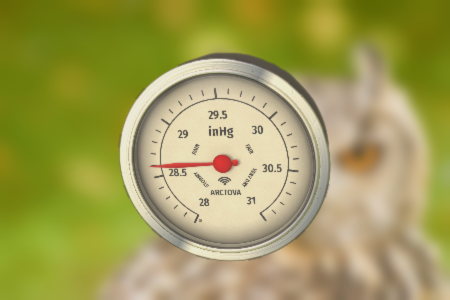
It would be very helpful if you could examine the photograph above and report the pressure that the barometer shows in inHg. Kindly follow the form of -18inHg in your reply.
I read 28.6inHg
